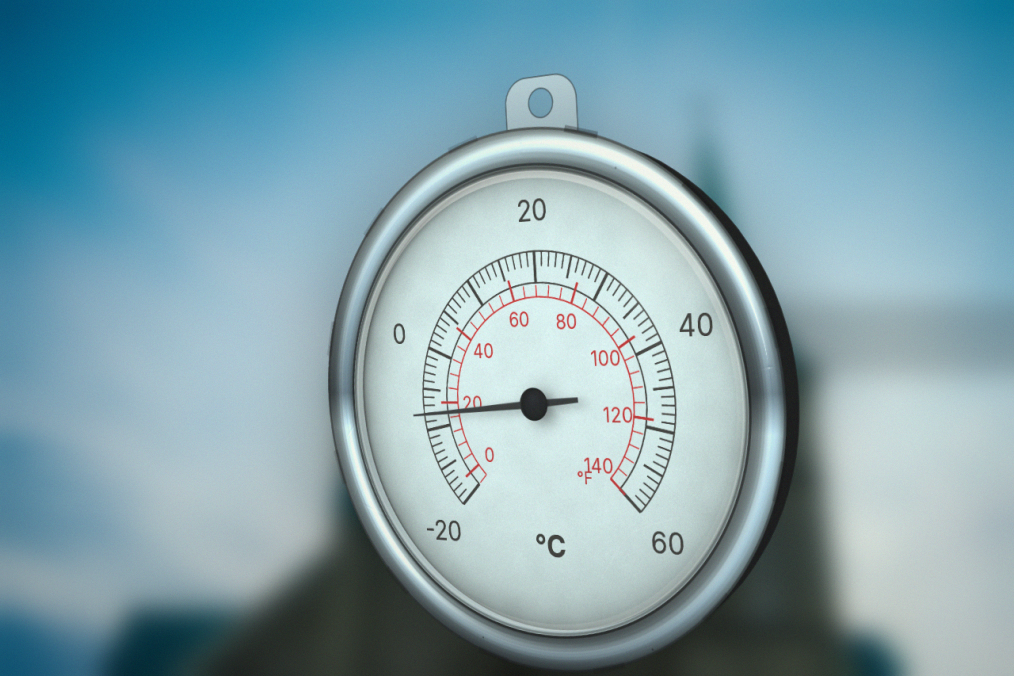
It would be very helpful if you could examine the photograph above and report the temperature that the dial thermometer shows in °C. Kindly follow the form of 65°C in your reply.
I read -8°C
